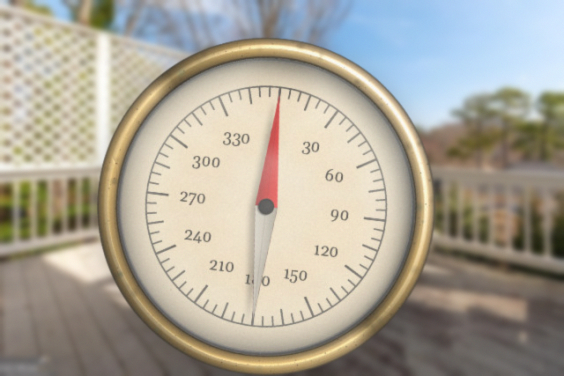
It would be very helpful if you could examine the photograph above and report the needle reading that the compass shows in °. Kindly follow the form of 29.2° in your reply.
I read 0°
